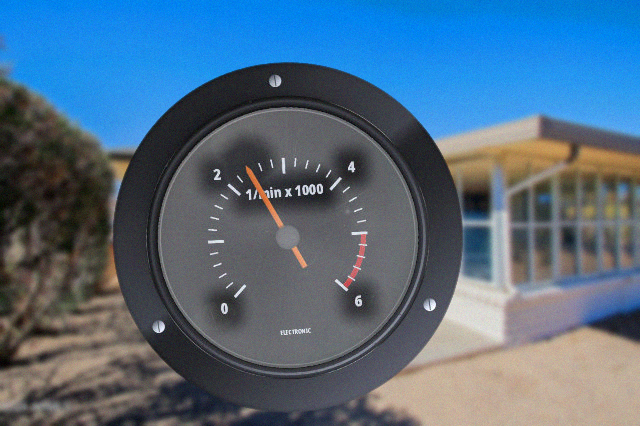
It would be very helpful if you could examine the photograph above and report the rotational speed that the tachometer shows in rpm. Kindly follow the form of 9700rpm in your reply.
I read 2400rpm
